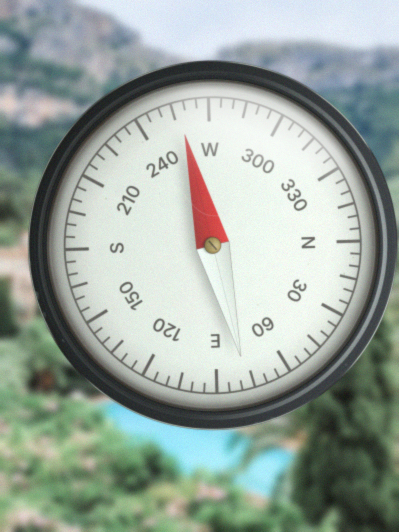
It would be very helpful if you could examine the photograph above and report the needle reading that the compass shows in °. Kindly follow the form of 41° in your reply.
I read 257.5°
